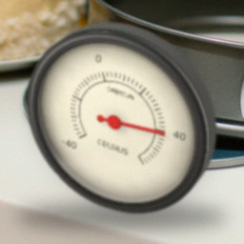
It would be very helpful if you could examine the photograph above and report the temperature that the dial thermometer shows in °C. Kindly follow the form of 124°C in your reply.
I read 40°C
